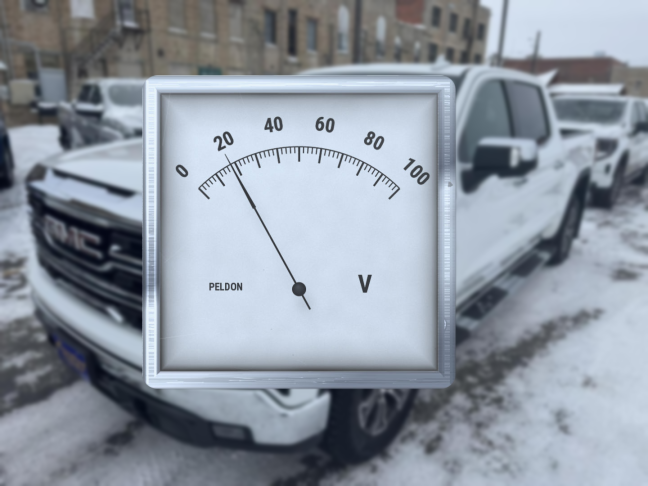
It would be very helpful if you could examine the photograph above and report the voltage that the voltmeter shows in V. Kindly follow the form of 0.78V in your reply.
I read 18V
